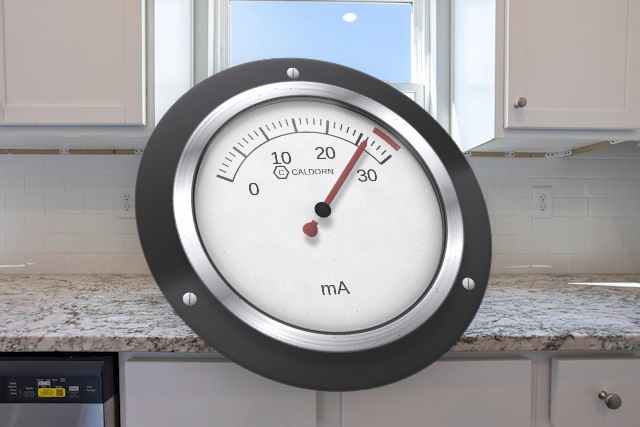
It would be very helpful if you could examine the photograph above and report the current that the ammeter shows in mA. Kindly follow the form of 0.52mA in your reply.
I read 26mA
